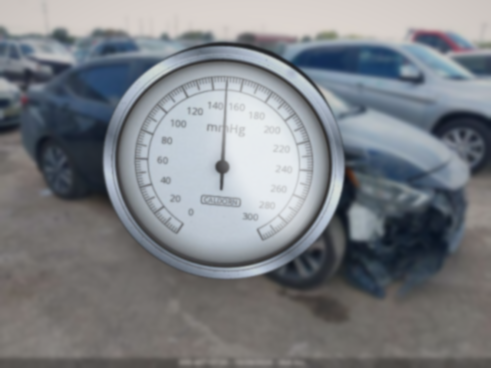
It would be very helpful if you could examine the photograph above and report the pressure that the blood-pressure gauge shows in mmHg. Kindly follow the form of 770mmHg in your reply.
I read 150mmHg
